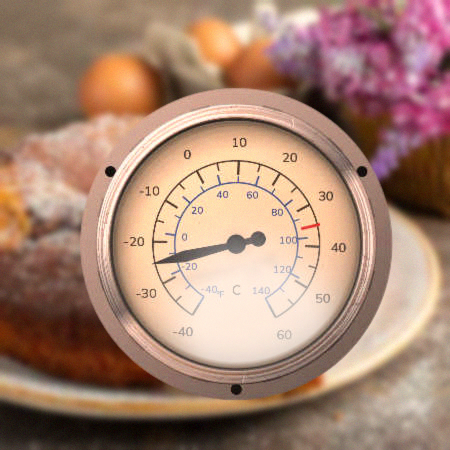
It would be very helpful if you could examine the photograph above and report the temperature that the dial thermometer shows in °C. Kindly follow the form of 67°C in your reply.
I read -25°C
